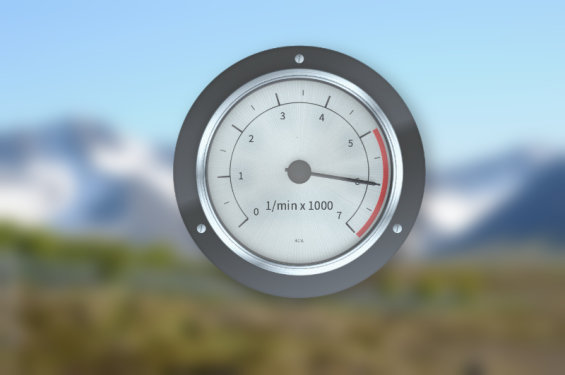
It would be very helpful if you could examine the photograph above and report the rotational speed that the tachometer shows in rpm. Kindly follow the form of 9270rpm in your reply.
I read 6000rpm
